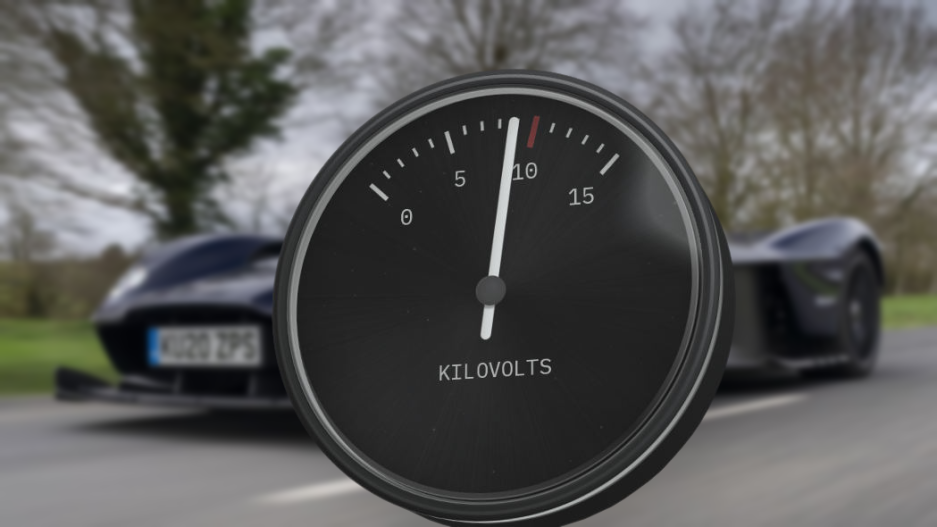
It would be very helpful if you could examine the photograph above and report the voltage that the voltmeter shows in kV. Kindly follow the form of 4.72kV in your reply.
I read 9kV
